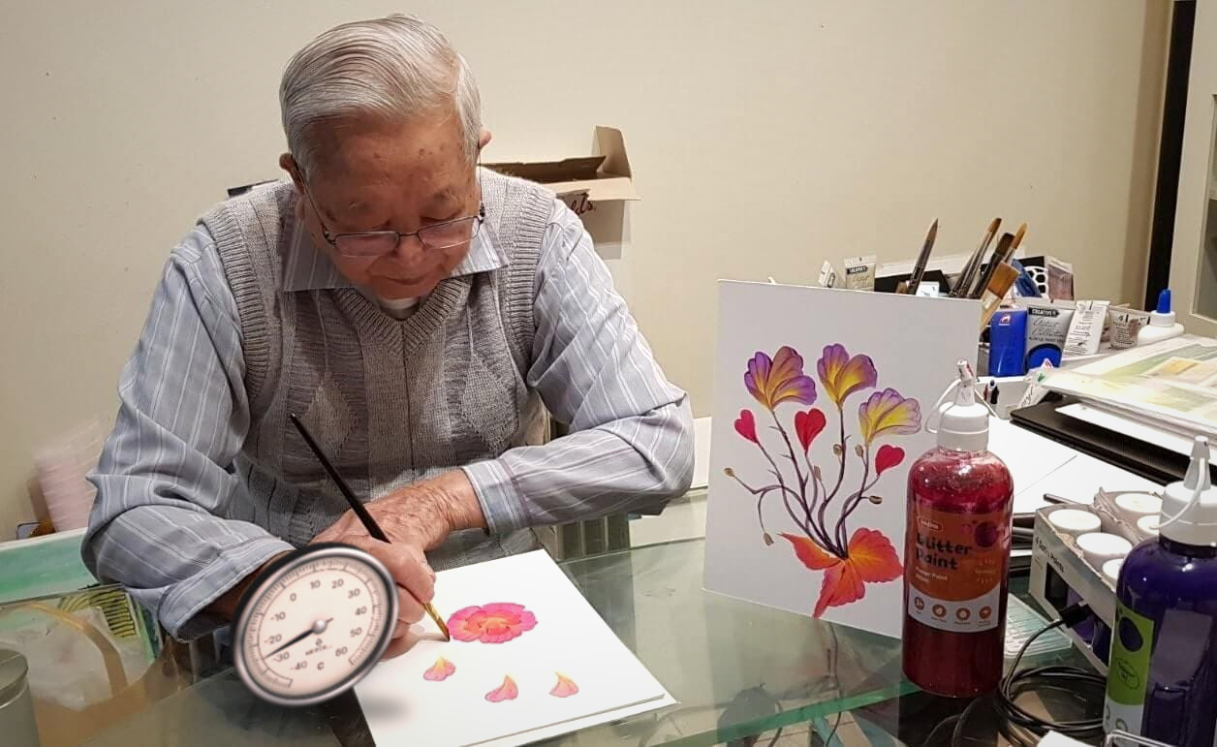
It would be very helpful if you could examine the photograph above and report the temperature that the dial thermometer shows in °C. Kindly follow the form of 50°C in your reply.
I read -25°C
